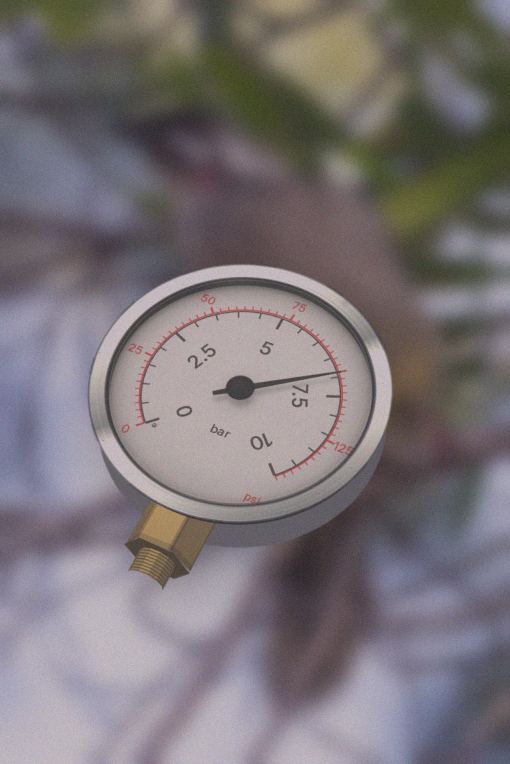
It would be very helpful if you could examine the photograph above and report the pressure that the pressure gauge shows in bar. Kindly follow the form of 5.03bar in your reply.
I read 7bar
